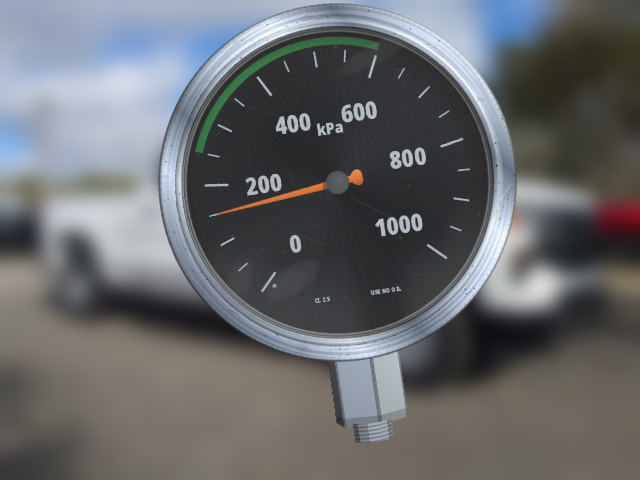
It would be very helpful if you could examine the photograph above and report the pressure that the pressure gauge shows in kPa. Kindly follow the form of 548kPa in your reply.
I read 150kPa
